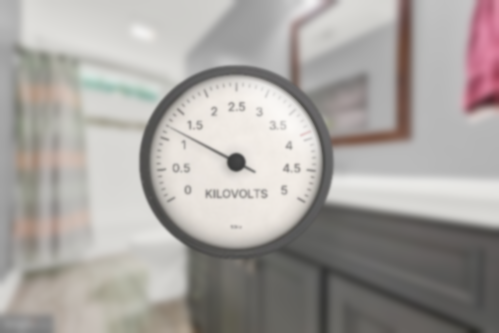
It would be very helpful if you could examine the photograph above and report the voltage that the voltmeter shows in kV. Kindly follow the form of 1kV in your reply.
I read 1.2kV
